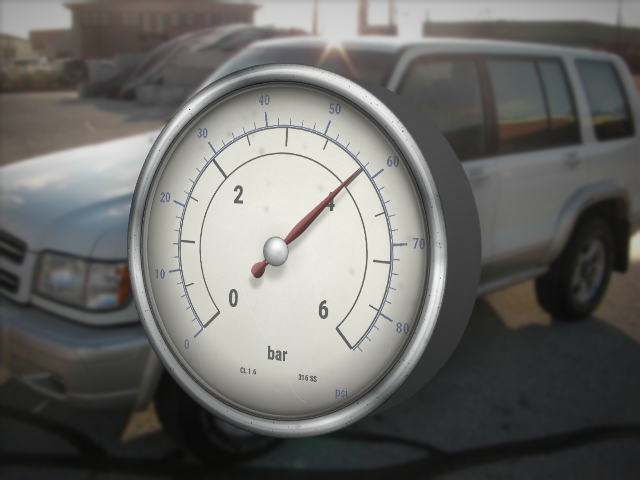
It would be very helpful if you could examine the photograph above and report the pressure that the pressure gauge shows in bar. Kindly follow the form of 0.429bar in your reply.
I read 4bar
